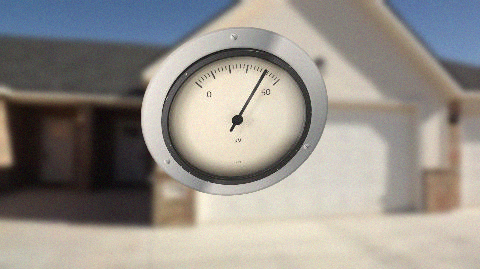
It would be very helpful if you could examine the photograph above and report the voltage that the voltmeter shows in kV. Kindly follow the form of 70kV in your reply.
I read 40kV
